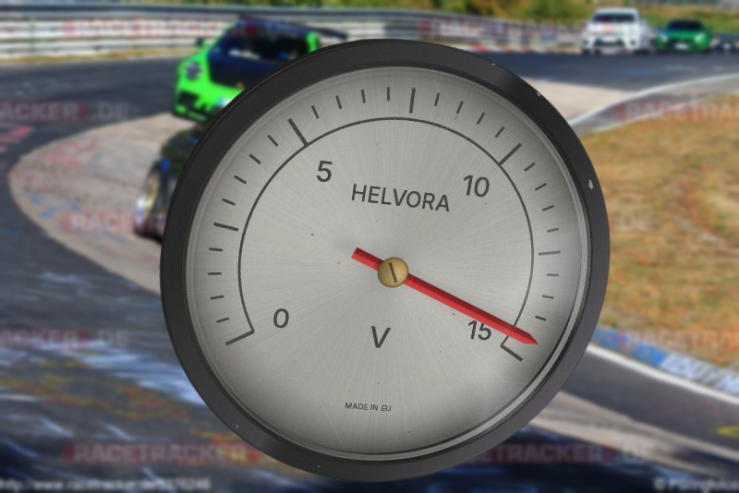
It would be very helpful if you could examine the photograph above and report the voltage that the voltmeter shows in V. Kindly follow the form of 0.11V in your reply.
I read 14.5V
